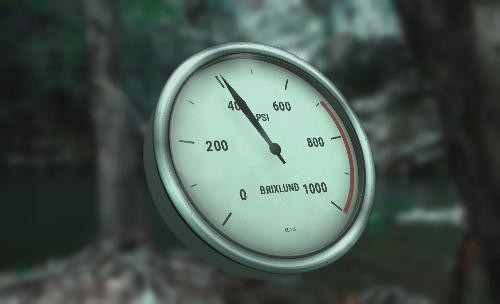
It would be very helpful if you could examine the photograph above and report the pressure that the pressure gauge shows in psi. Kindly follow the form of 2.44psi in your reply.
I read 400psi
